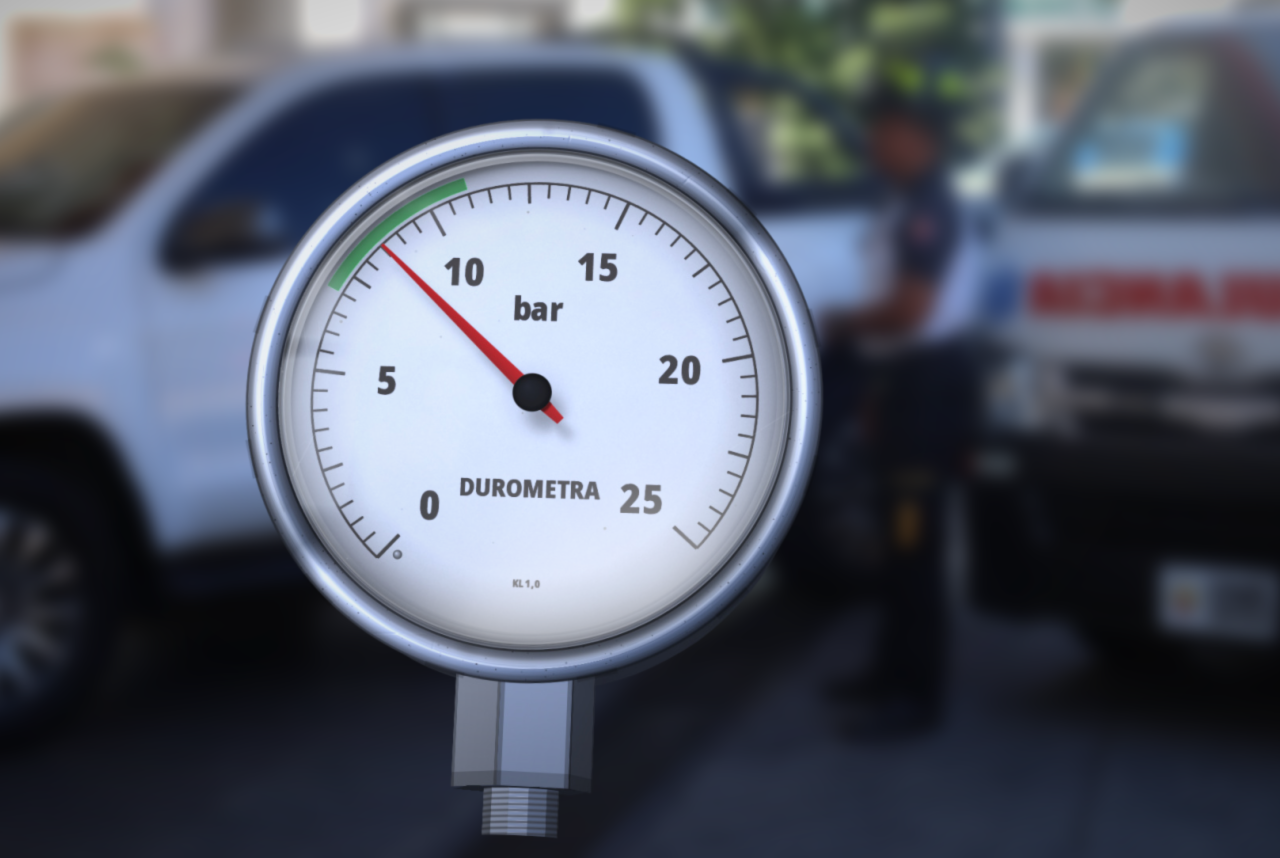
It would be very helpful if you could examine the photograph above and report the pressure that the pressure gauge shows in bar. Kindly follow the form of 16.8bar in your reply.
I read 8.5bar
